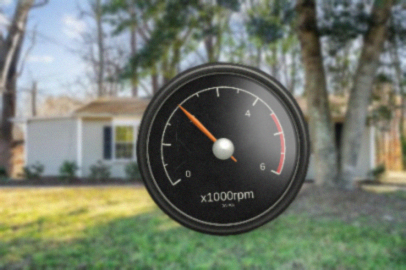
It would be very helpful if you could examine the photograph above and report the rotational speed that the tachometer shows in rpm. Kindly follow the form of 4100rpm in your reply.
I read 2000rpm
